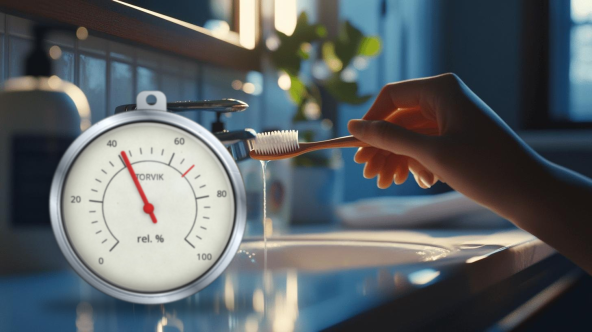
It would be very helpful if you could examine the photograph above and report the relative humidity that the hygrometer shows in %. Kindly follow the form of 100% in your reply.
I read 42%
